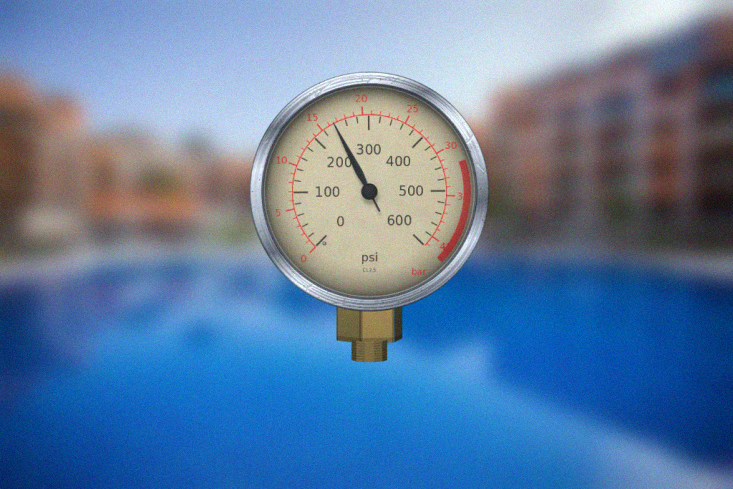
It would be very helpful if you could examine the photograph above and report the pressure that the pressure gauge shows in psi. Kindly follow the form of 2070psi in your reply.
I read 240psi
